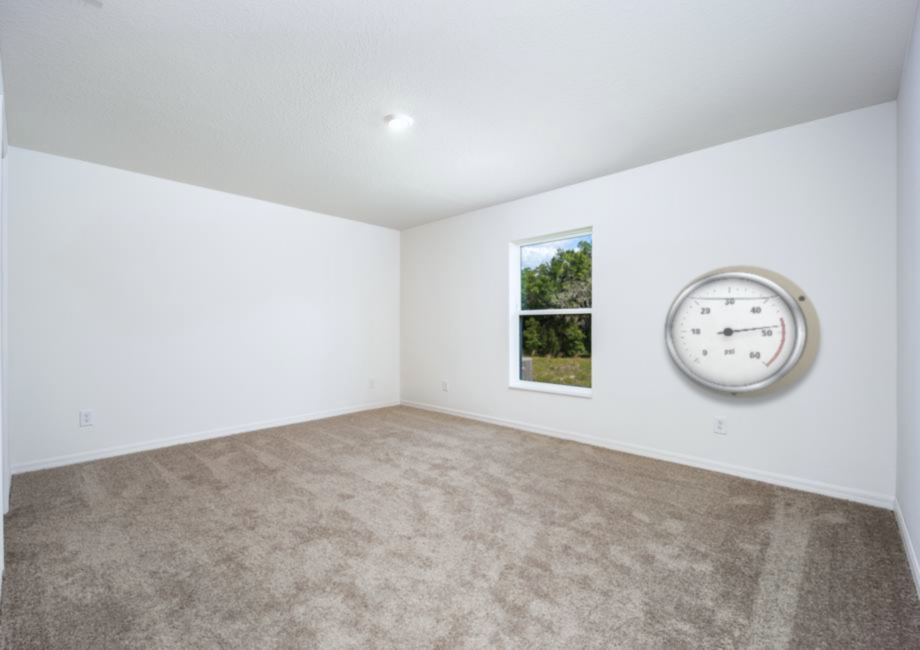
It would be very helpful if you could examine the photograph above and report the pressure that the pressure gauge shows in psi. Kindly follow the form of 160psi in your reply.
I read 48psi
